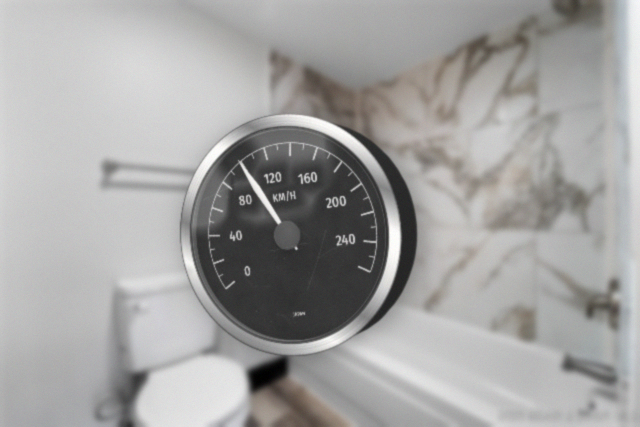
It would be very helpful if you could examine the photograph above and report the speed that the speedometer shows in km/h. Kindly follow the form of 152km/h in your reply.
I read 100km/h
